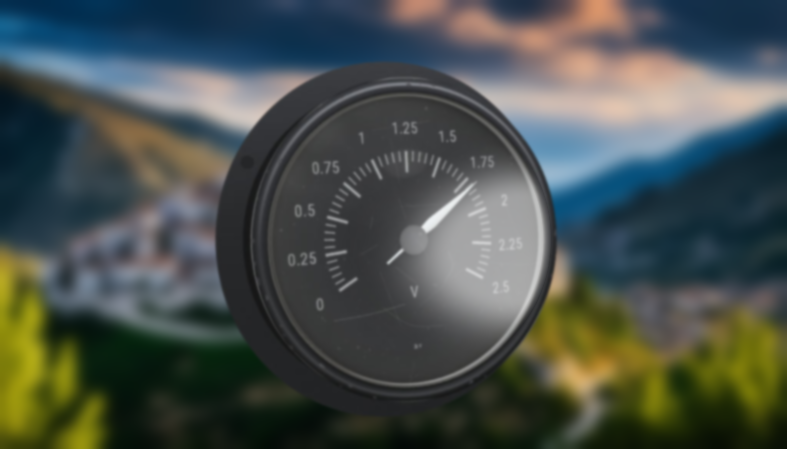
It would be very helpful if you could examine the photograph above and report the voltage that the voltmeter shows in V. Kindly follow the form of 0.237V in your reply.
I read 1.8V
